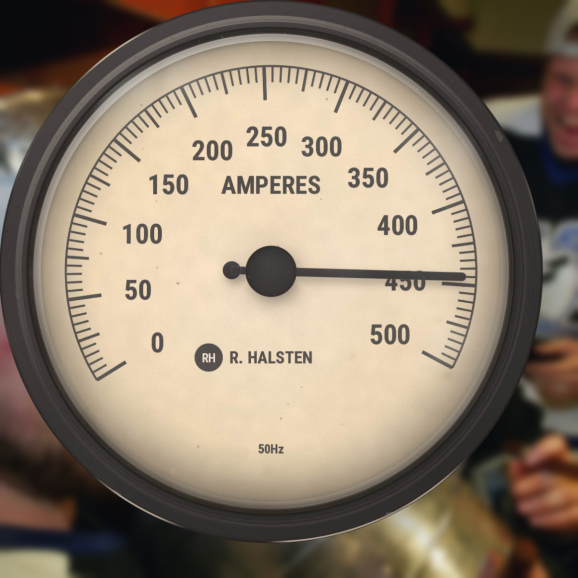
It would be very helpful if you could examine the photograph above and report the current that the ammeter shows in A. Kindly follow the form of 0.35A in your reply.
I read 445A
